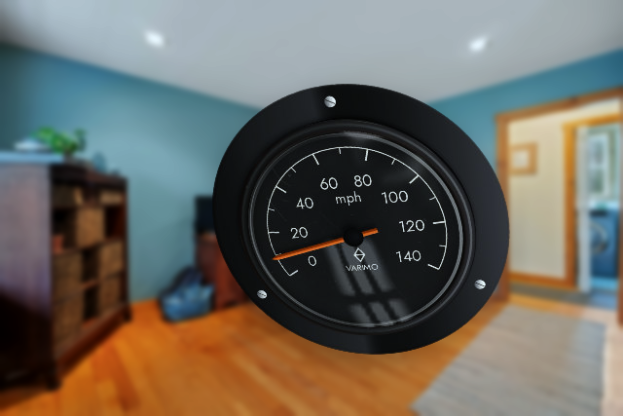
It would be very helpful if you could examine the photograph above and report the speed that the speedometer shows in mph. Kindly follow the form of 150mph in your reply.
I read 10mph
